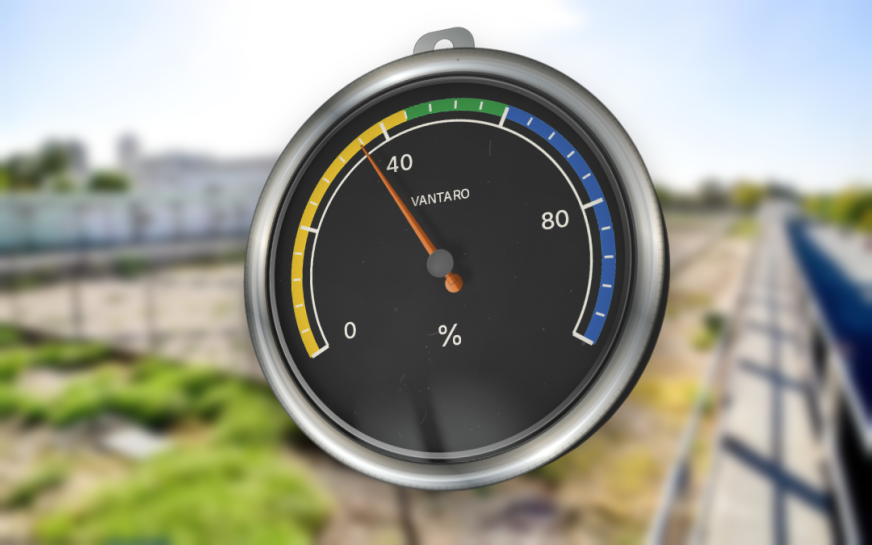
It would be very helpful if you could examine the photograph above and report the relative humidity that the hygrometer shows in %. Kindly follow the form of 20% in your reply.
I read 36%
